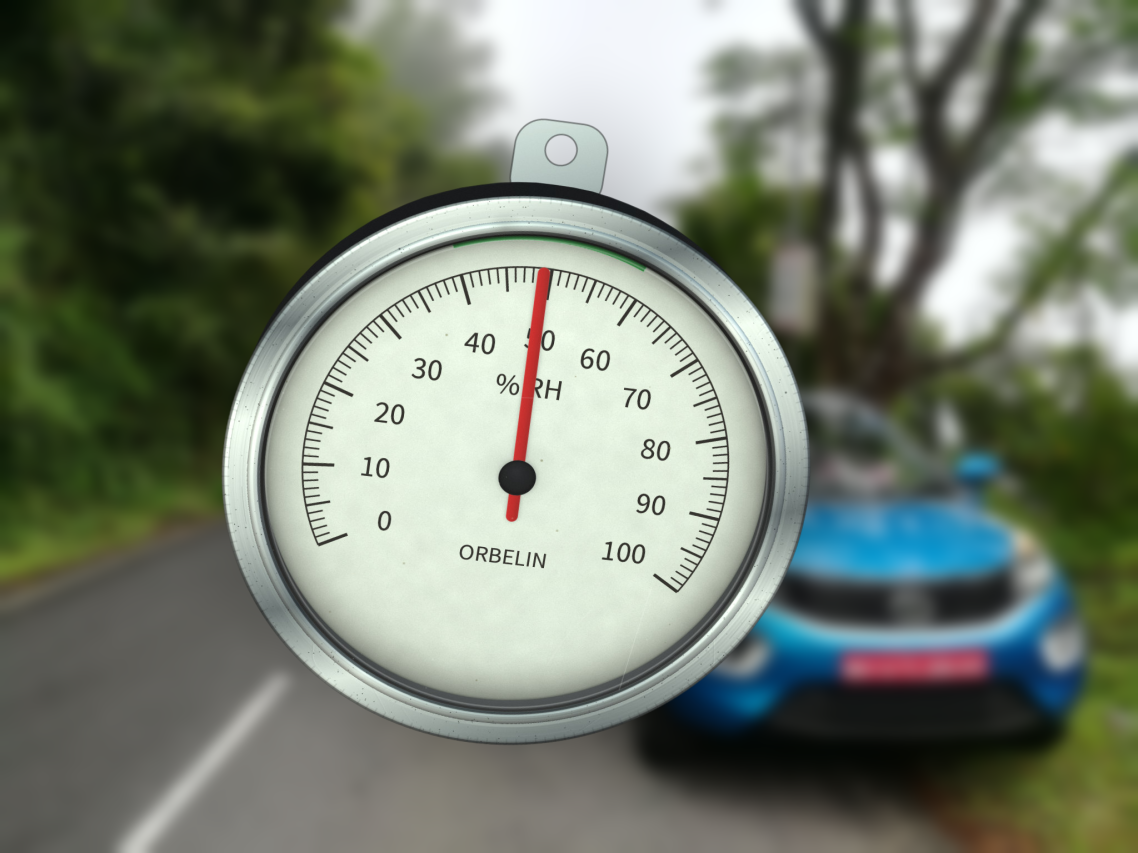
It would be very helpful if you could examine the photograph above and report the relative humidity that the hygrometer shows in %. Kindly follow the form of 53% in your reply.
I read 49%
